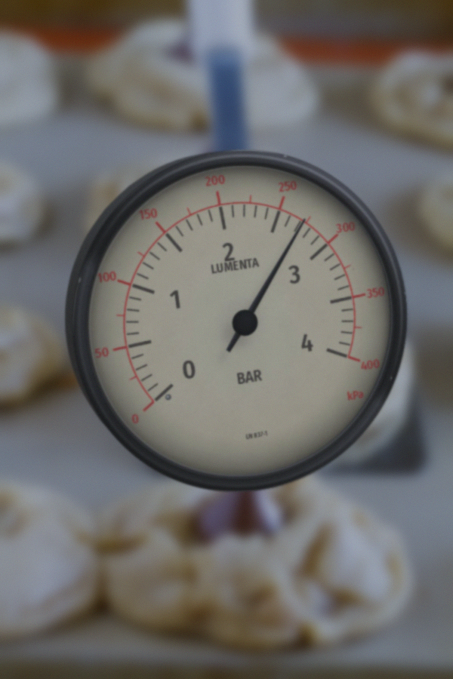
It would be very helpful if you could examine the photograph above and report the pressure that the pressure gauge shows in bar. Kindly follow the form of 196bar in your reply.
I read 2.7bar
